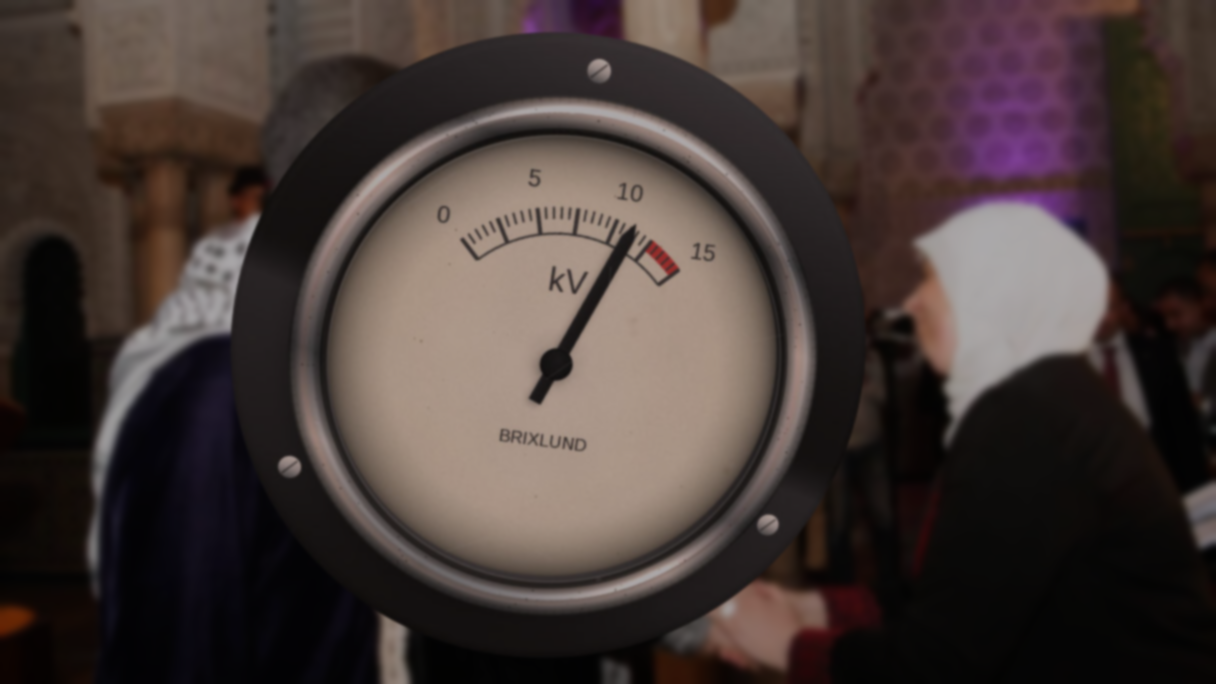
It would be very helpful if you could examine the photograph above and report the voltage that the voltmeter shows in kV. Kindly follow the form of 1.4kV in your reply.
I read 11kV
